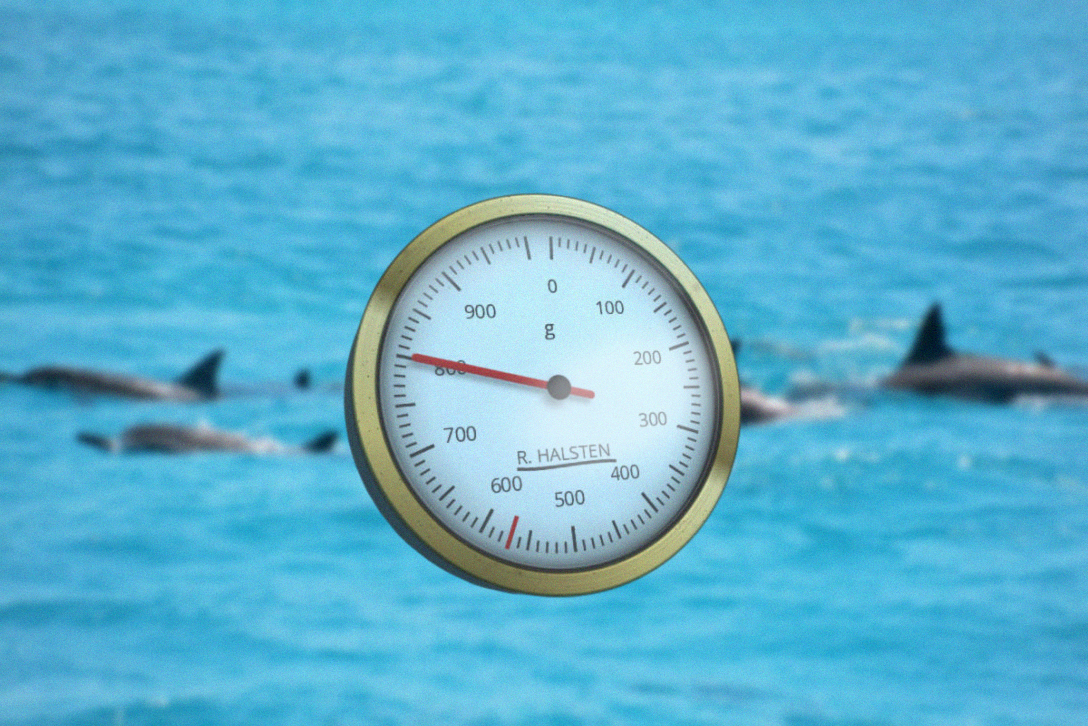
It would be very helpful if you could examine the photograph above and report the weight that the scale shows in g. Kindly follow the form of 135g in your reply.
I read 800g
